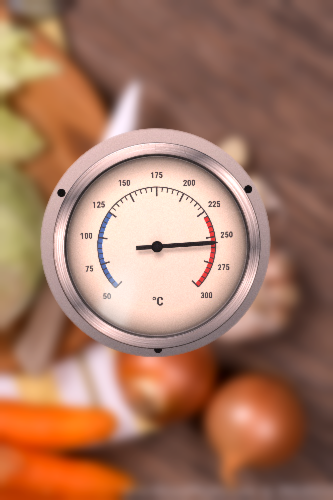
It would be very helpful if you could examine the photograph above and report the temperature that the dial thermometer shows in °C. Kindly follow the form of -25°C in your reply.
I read 255°C
